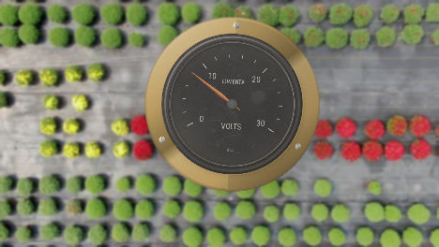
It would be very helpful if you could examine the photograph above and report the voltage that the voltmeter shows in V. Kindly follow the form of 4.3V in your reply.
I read 8V
